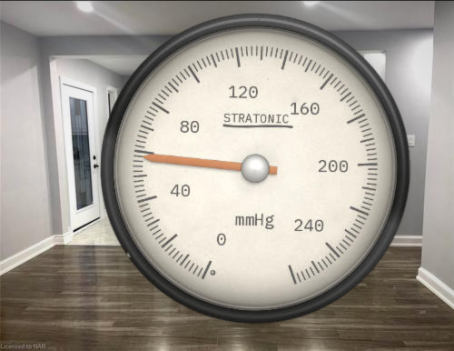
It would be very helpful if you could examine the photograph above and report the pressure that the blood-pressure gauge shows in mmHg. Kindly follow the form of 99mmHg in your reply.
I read 58mmHg
